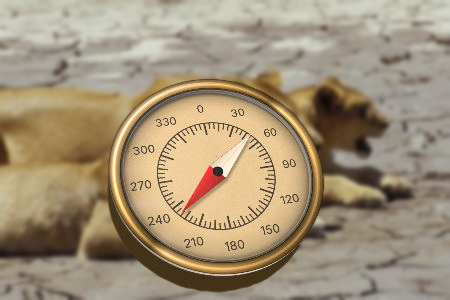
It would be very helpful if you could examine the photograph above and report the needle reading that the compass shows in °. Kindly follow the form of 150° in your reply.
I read 230°
